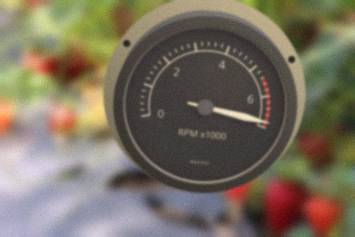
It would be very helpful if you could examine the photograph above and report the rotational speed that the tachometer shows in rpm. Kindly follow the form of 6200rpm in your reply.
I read 6800rpm
